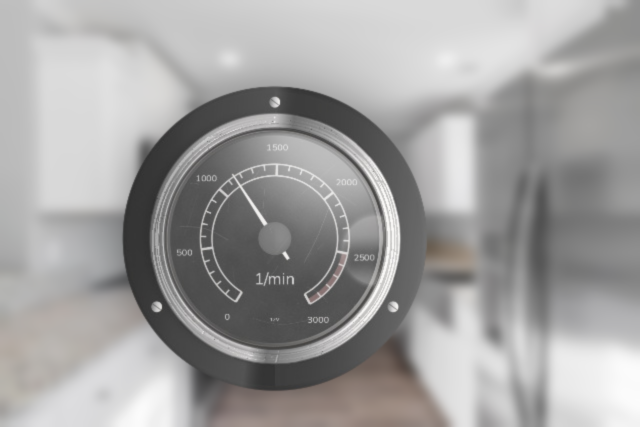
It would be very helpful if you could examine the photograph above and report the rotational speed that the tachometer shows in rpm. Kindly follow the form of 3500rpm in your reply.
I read 1150rpm
